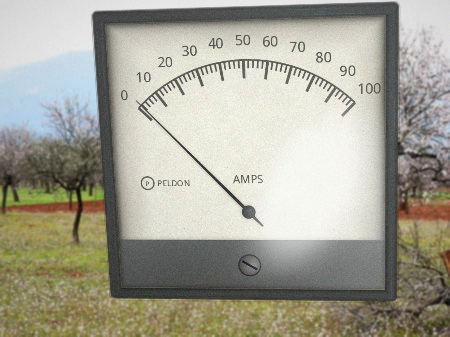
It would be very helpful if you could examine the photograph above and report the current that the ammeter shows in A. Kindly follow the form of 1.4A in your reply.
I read 2A
